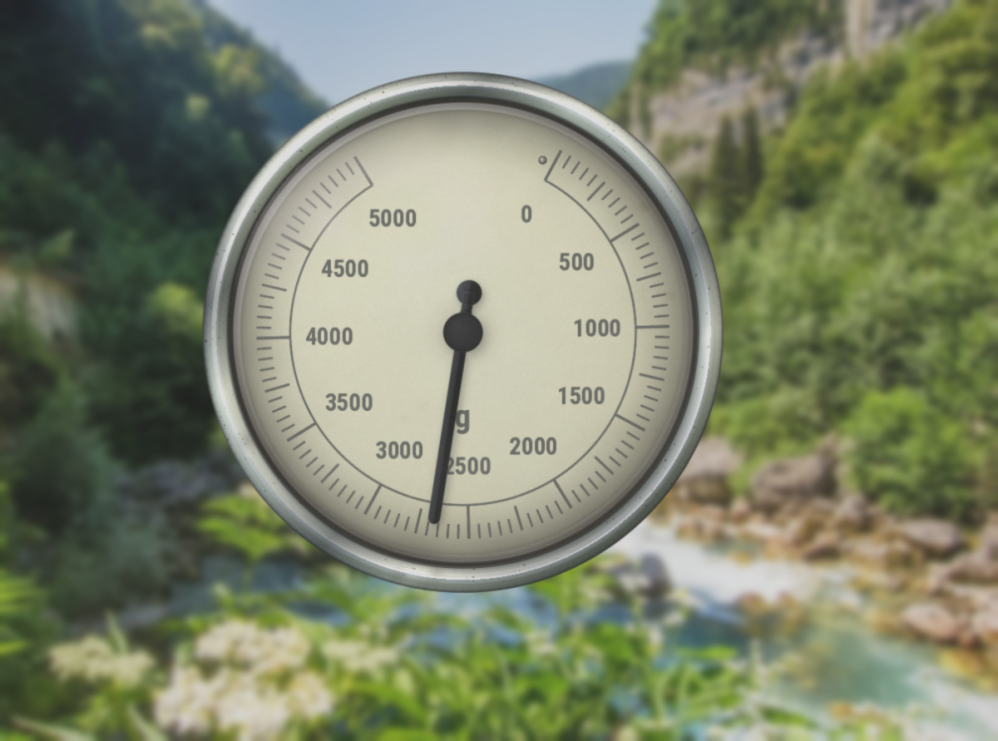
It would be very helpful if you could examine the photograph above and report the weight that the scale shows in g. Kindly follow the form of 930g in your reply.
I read 2675g
